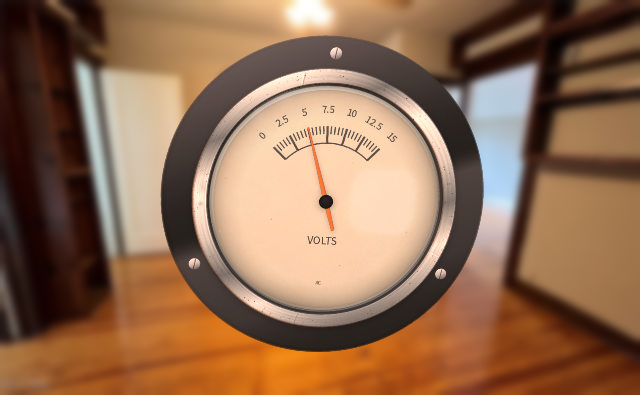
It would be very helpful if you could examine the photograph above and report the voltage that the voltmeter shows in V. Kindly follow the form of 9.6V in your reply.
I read 5V
